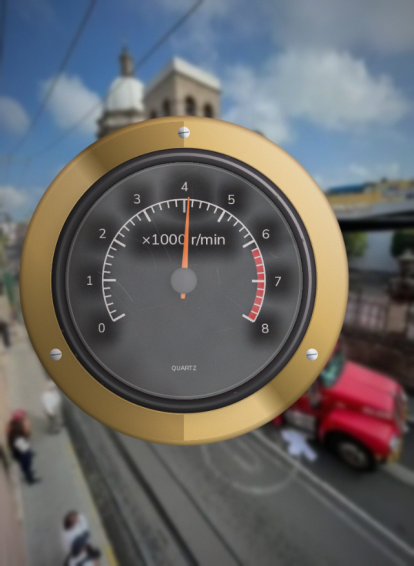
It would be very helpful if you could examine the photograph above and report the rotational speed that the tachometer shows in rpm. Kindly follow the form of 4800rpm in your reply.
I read 4100rpm
